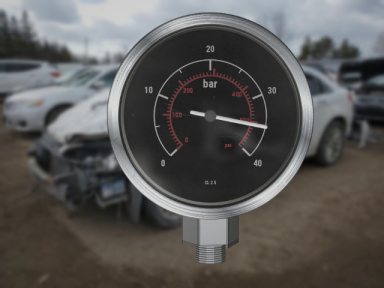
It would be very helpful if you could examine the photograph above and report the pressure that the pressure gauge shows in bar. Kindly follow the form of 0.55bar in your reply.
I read 35bar
